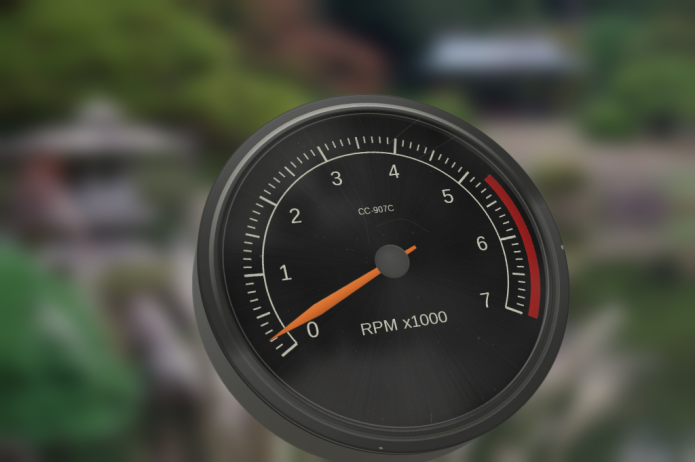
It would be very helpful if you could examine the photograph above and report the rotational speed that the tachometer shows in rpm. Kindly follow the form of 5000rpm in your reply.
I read 200rpm
